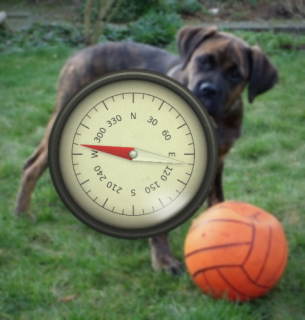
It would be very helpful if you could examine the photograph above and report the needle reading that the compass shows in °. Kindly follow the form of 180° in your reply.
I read 280°
